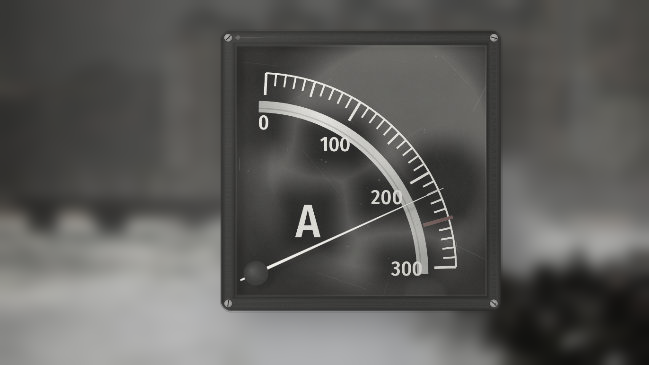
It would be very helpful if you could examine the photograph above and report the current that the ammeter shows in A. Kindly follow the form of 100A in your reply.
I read 220A
